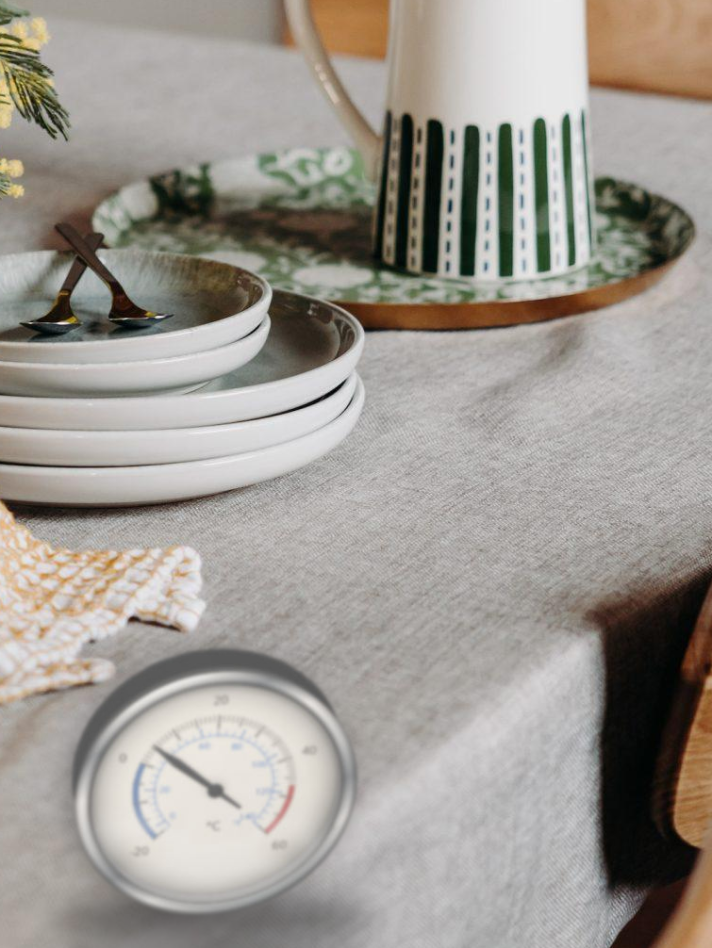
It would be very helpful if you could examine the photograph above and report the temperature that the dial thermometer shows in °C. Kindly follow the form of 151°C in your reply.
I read 5°C
